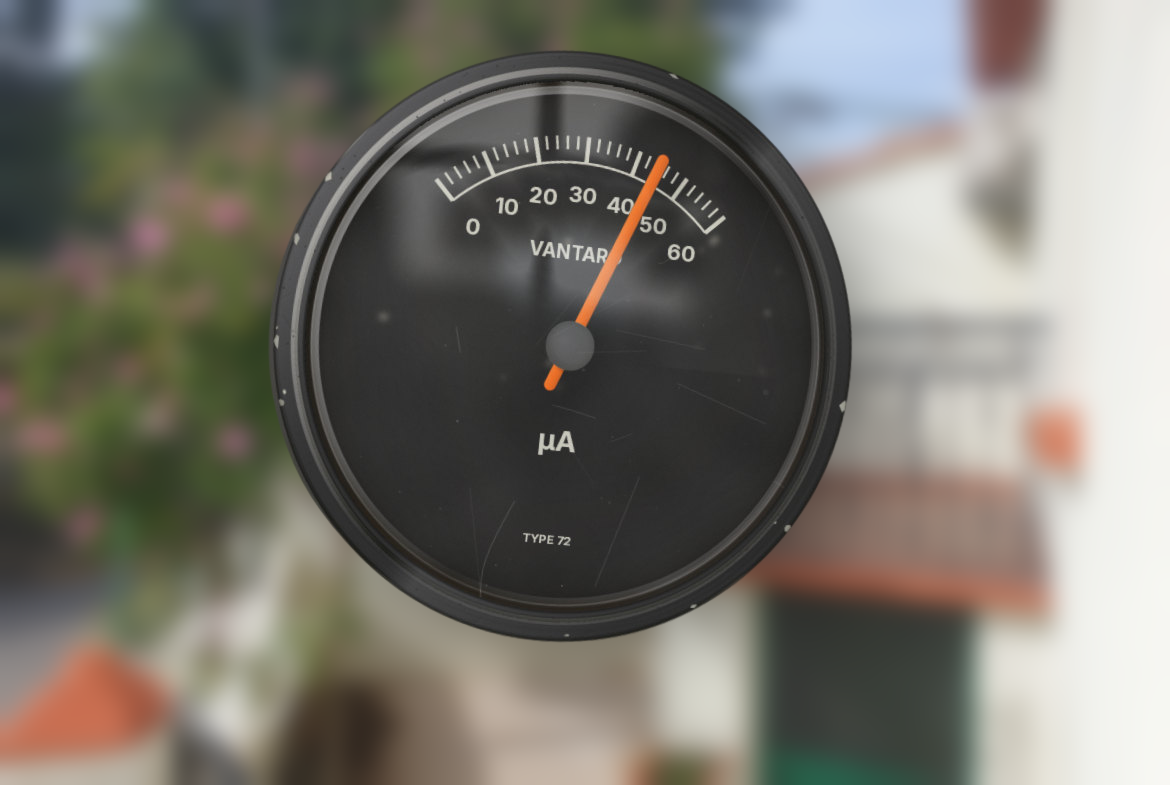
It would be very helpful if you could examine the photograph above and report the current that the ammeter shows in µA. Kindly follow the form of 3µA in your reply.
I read 44µA
